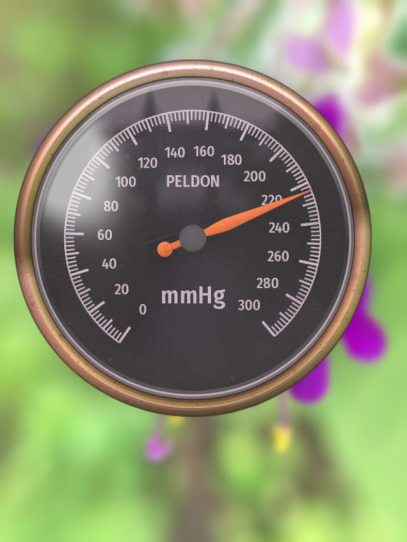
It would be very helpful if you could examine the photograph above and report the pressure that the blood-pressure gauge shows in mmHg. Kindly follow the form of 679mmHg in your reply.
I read 224mmHg
